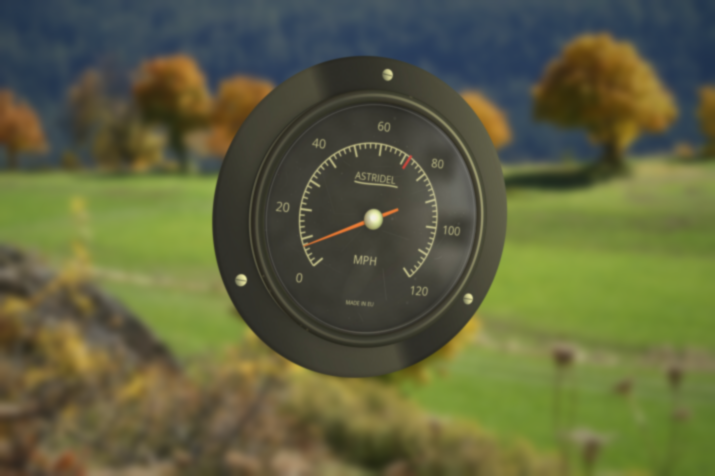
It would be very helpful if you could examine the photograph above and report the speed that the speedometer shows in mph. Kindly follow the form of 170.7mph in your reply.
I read 8mph
